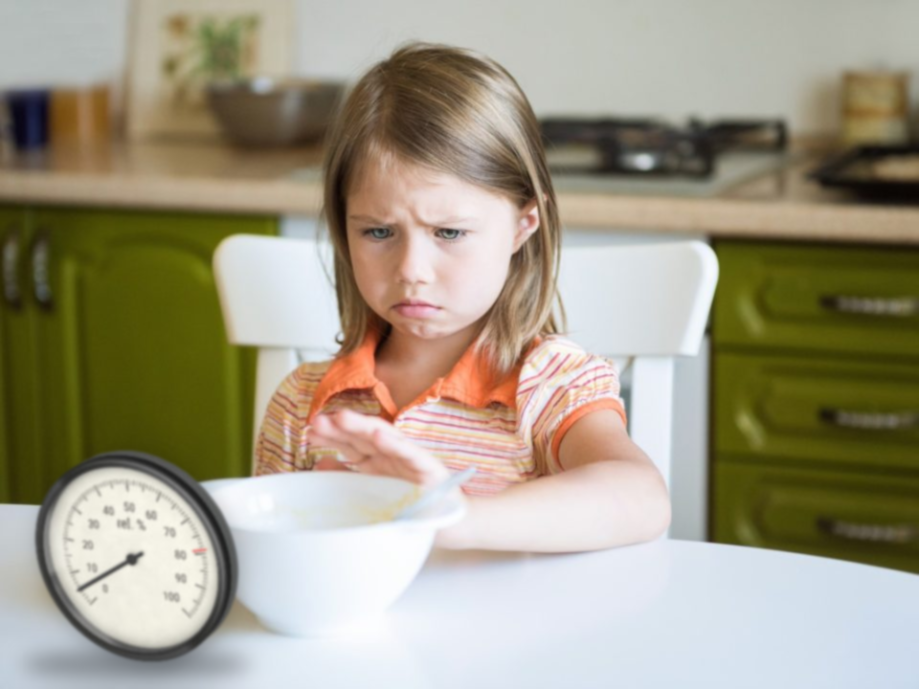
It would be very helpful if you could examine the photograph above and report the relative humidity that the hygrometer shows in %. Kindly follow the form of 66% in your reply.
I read 5%
